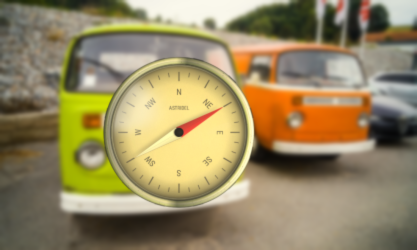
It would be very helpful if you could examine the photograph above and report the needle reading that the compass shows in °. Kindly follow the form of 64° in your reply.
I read 60°
